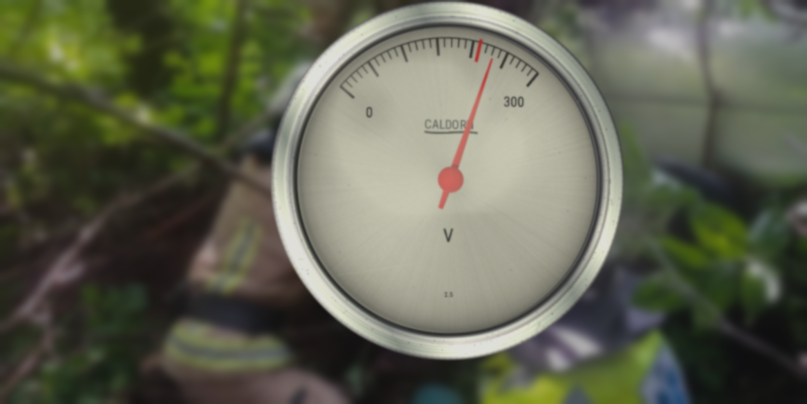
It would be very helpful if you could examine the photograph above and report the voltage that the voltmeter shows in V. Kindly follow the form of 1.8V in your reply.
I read 230V
